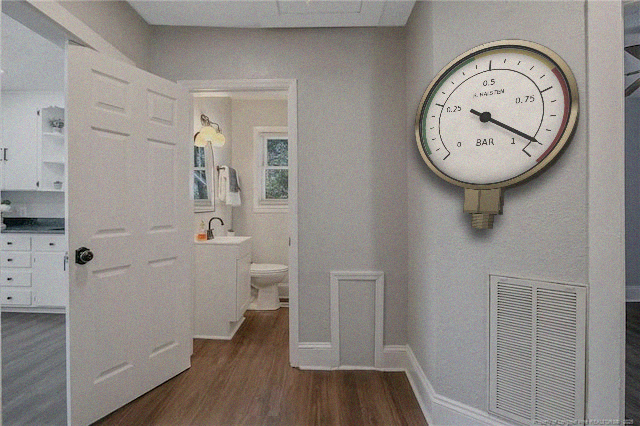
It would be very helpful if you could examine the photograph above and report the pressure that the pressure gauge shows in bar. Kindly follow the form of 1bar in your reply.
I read 0.95bar
